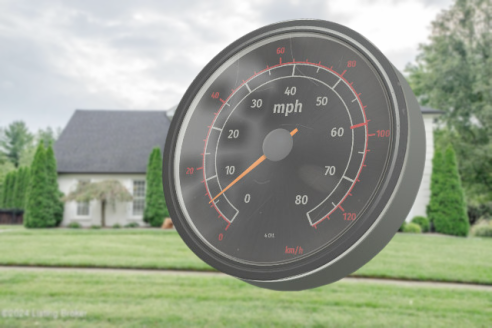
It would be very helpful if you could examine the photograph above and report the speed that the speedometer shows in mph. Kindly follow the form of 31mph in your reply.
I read 5mph
